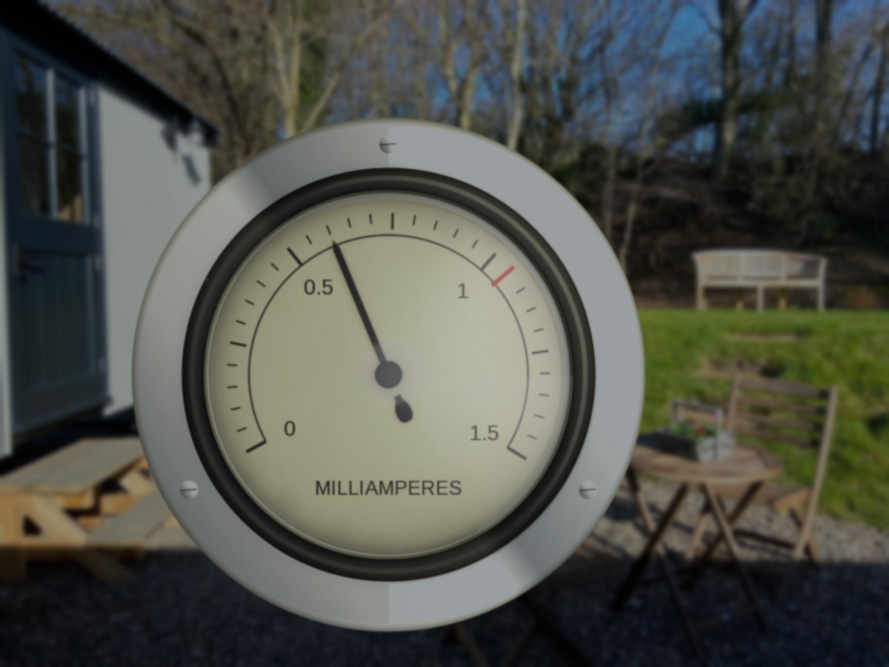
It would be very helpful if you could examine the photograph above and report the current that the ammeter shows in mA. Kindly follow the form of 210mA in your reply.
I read 0.6mA
